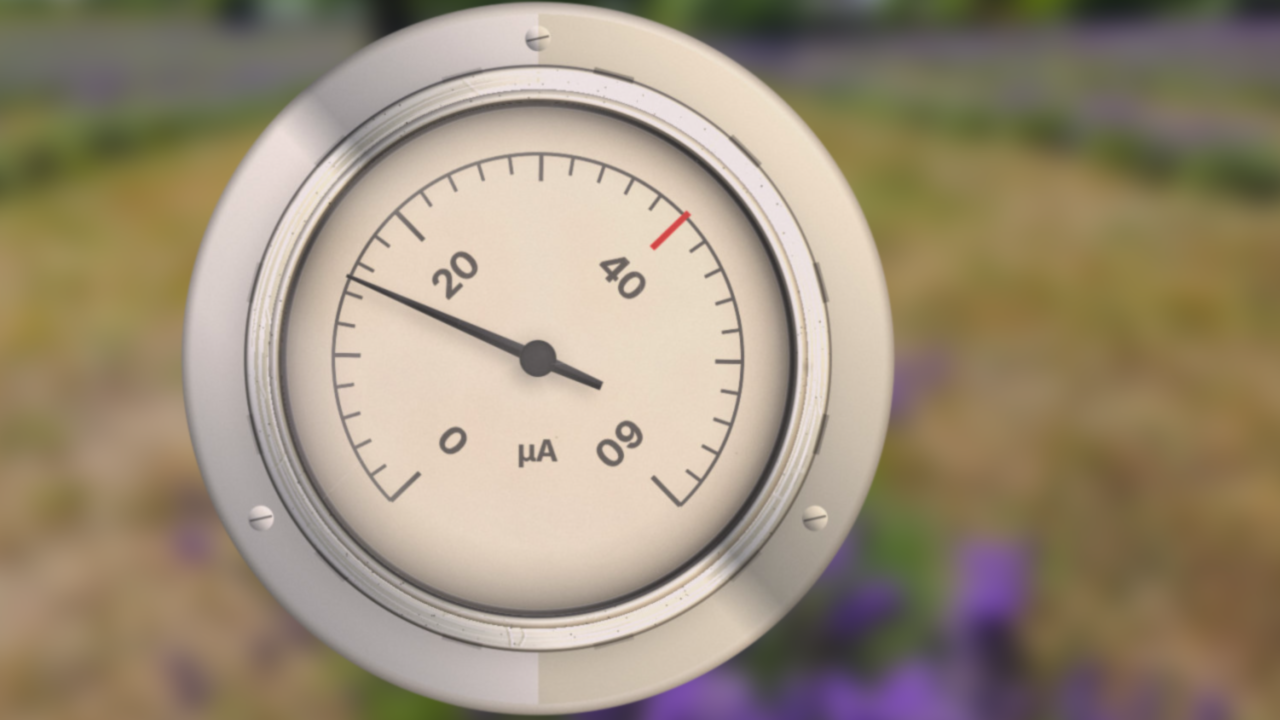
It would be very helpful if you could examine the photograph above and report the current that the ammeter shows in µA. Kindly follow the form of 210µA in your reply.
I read 15µA
